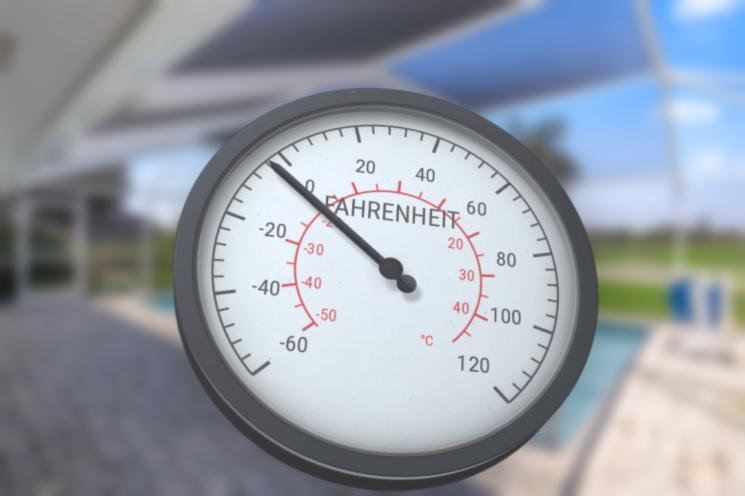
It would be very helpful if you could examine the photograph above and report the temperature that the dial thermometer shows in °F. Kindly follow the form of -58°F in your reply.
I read -4°F
